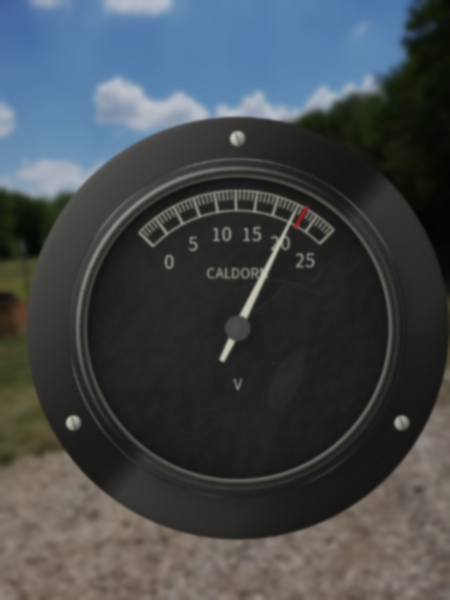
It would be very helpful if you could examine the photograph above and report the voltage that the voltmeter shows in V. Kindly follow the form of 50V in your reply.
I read 20V
